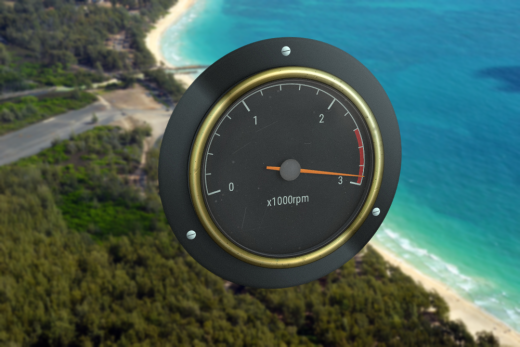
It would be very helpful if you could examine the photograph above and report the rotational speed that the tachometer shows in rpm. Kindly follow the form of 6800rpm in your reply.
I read 2900rpm
